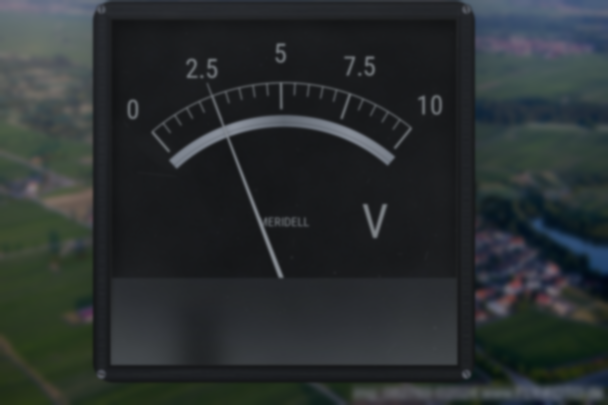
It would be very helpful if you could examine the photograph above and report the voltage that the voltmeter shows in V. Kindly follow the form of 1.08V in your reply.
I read 2.5V
